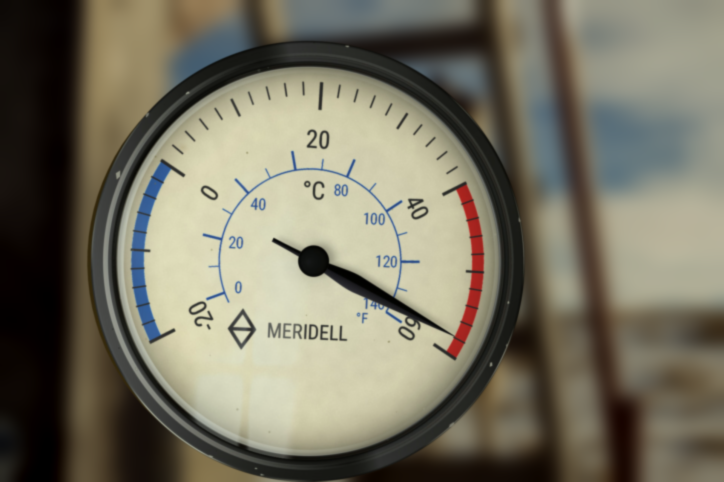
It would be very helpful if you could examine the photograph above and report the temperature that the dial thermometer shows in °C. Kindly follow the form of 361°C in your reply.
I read 58°C
